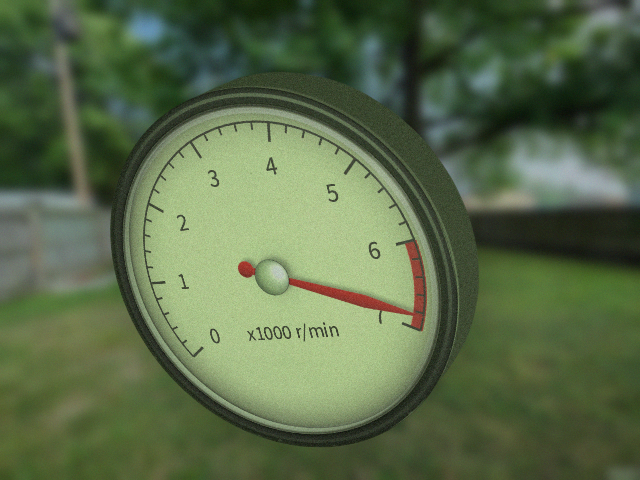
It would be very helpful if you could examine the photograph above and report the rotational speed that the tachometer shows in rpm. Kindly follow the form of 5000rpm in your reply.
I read 6800rpm
